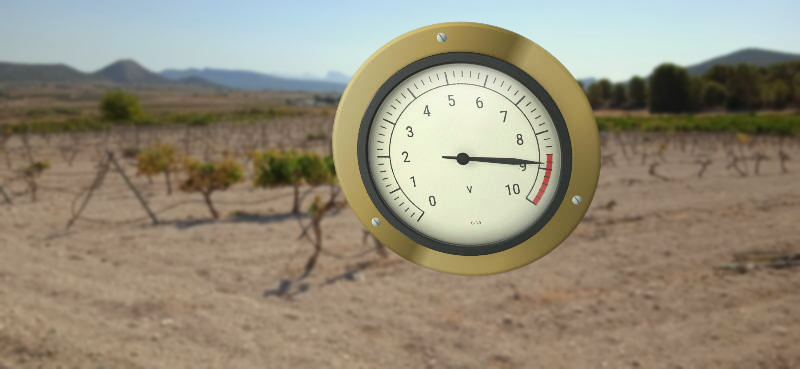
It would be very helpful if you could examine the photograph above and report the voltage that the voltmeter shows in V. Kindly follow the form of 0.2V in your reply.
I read 8.8V
